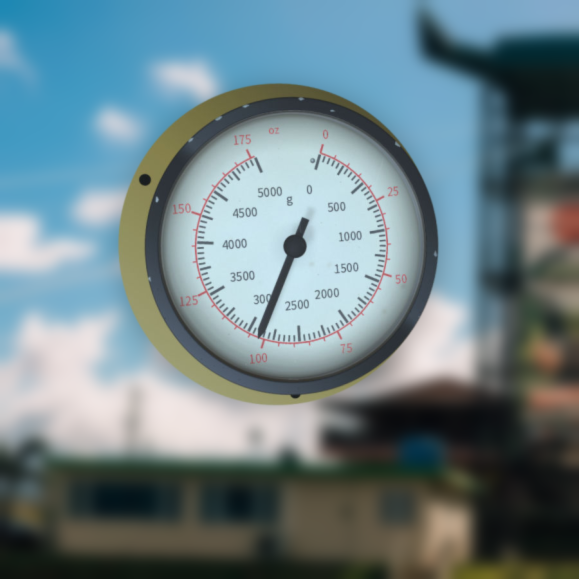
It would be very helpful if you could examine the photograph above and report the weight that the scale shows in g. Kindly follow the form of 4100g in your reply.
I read 2900g
